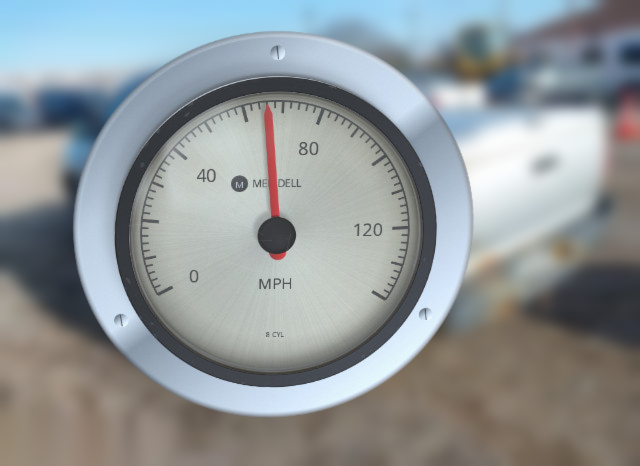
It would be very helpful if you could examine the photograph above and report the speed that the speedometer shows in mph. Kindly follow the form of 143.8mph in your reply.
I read 66mph
